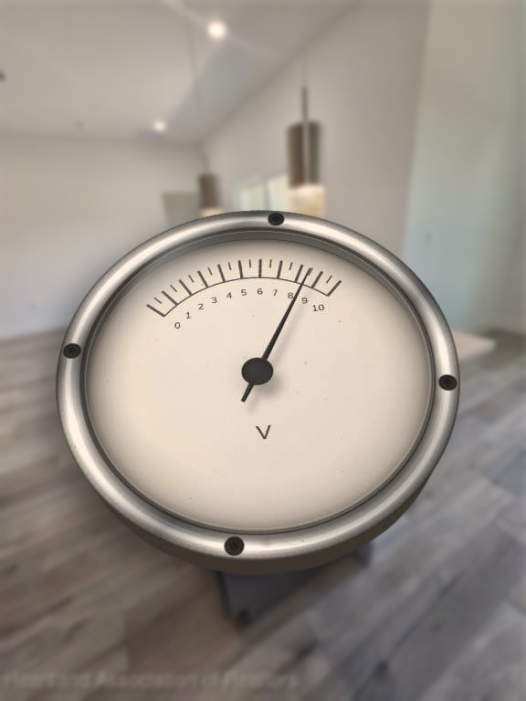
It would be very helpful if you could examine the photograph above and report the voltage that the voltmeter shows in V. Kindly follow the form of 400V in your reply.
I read 8.5V
